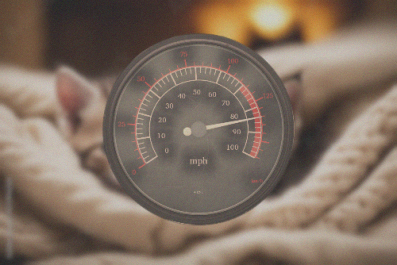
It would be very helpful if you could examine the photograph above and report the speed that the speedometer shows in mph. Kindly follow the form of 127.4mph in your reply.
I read 84mph
